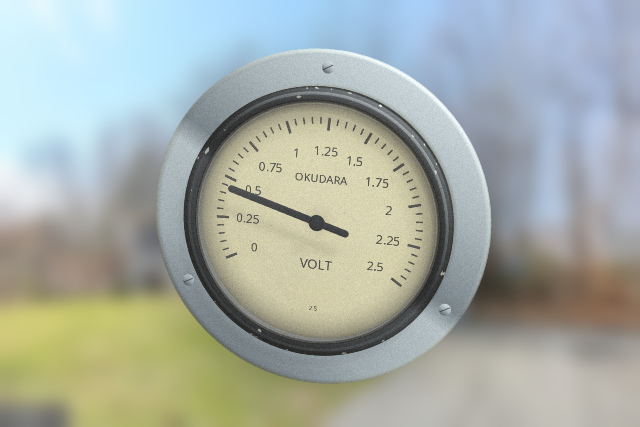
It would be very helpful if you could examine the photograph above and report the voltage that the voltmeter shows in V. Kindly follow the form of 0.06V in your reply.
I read 0.45V
